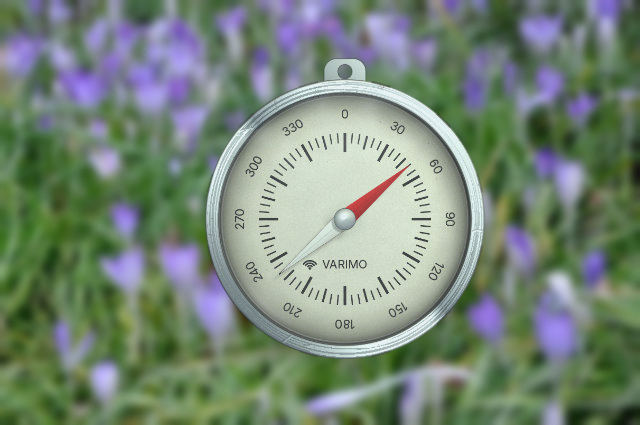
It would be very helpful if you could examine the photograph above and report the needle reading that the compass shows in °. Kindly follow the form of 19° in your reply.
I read 50°
